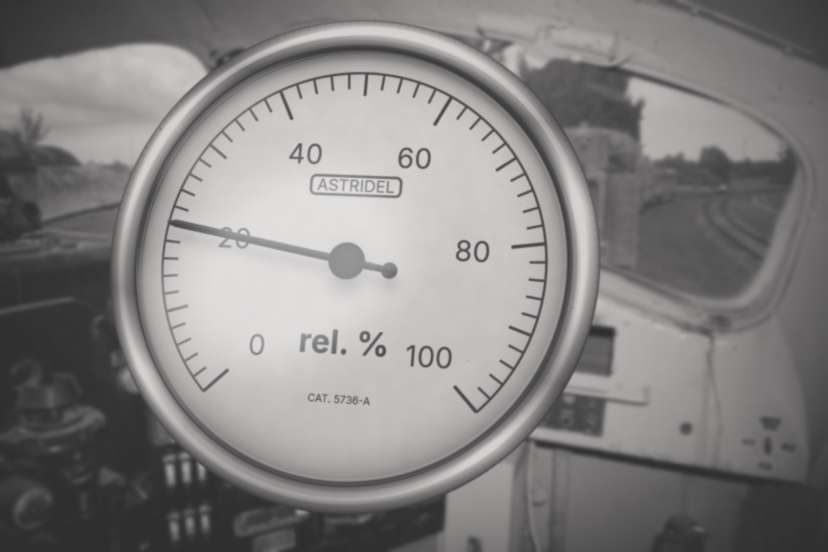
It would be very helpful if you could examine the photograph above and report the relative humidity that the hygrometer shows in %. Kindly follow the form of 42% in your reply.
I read 20%
